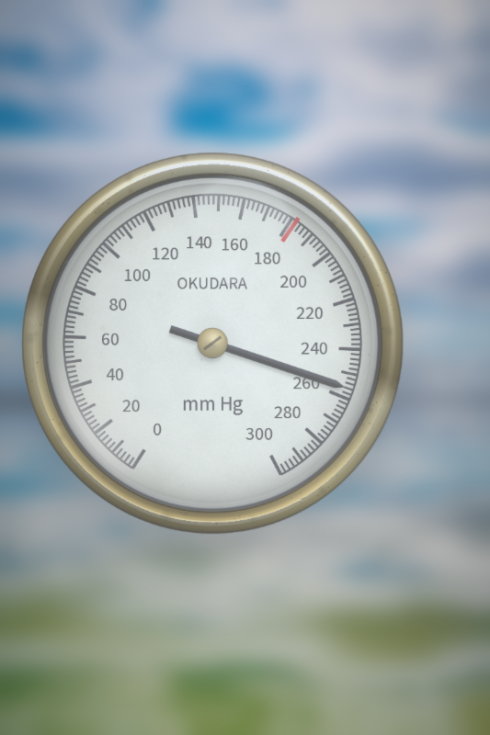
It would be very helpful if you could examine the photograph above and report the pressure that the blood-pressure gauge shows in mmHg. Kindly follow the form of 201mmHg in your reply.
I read 256mmHg
